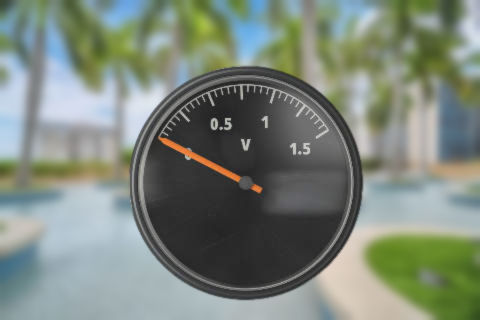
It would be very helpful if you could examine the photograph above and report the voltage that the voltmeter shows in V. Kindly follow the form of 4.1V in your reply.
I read 0V
